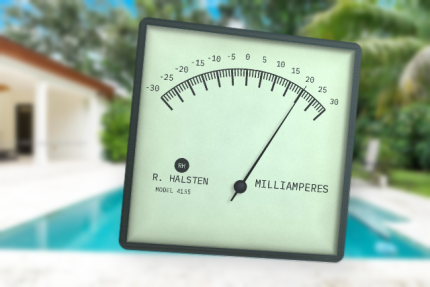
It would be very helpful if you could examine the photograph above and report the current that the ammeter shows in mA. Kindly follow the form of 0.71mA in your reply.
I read 20mA
